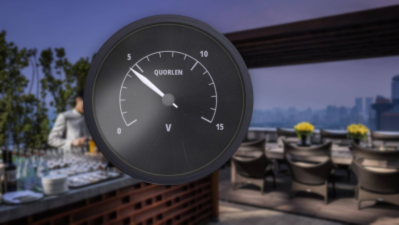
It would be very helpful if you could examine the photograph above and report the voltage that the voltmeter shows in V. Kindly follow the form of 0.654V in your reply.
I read 4.5V
